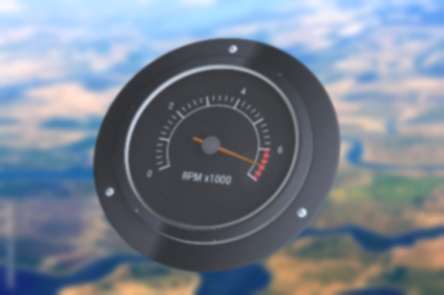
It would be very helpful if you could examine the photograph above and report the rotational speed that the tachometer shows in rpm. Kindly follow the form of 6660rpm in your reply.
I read 6600rpm
